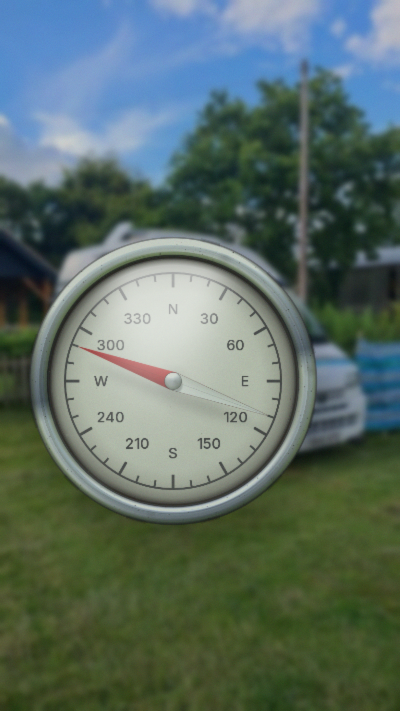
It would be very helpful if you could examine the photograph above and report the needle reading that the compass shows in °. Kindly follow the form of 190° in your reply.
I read 290°
